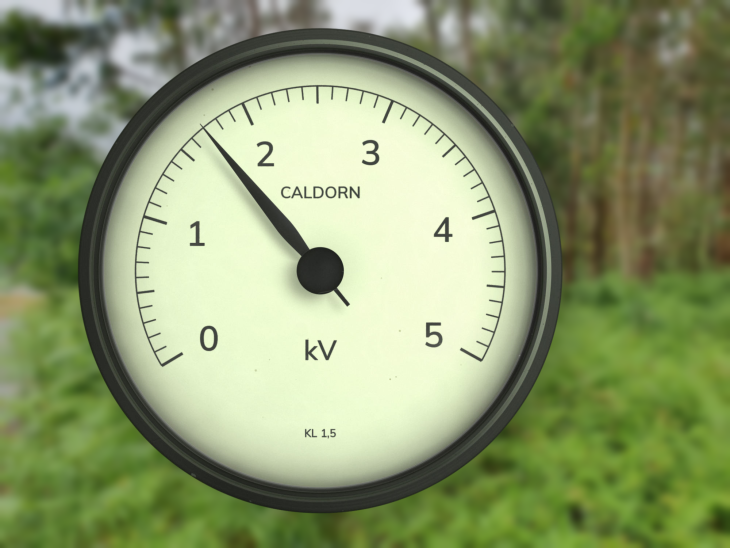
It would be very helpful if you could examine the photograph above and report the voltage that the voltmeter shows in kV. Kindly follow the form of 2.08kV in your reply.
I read 1.7kV
